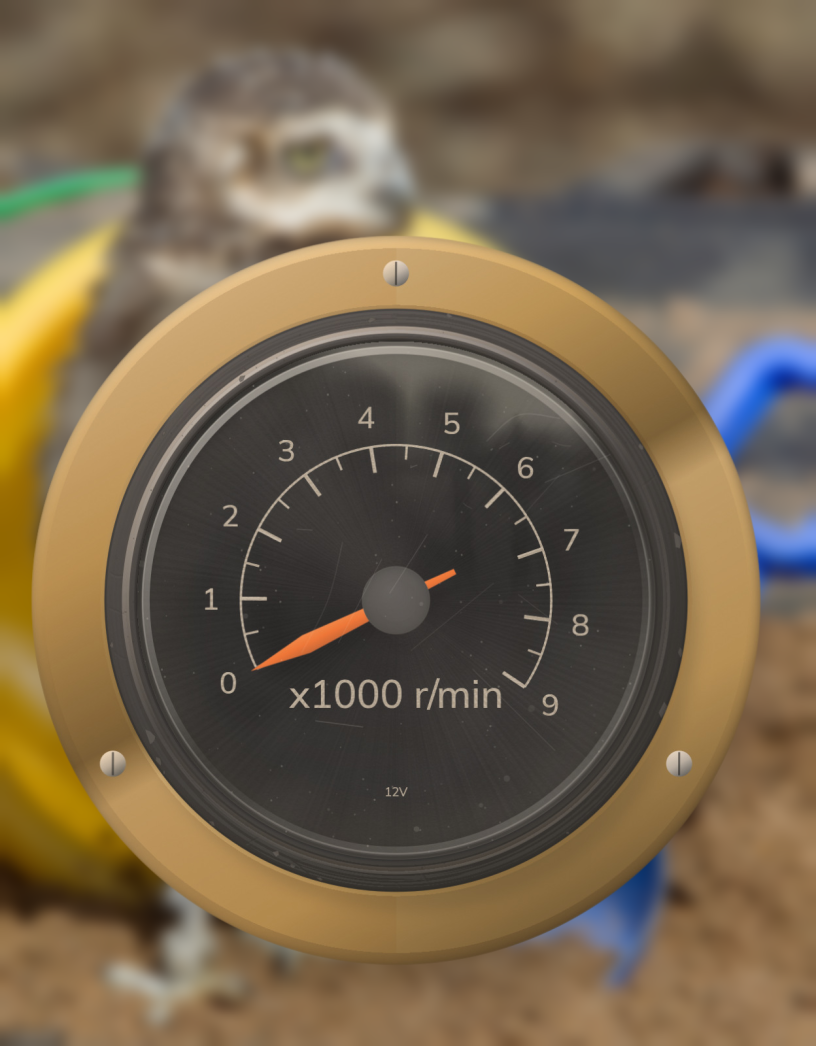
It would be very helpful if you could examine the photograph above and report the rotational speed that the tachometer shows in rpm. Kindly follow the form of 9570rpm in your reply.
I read 0rpm
